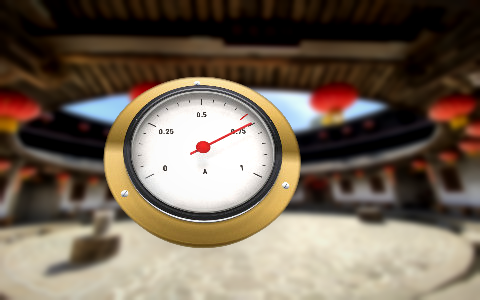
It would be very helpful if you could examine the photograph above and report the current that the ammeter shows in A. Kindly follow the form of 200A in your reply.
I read 0.75A
